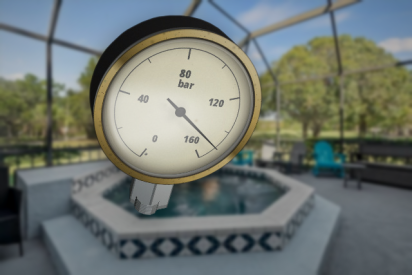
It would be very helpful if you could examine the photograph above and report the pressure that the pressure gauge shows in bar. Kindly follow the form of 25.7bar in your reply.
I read 150bar
